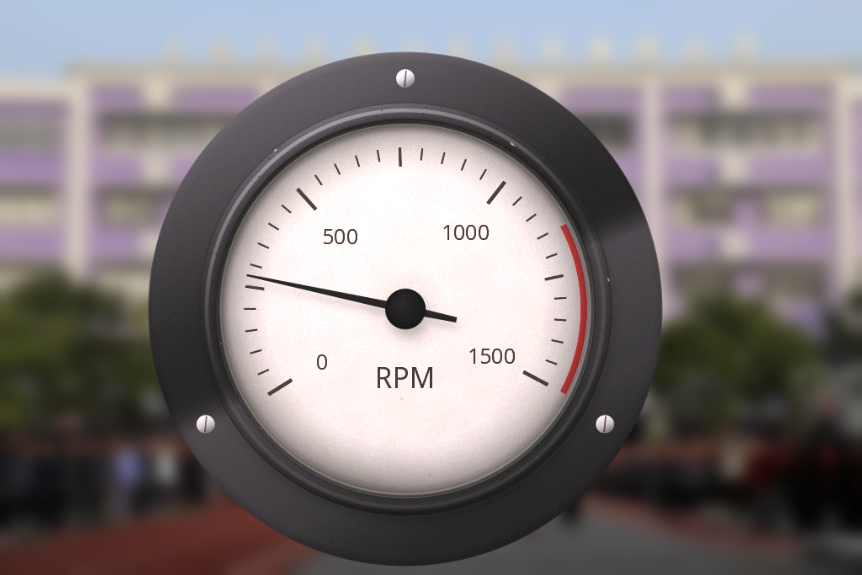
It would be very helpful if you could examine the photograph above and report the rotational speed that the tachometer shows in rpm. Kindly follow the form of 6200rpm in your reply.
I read 275rpm
